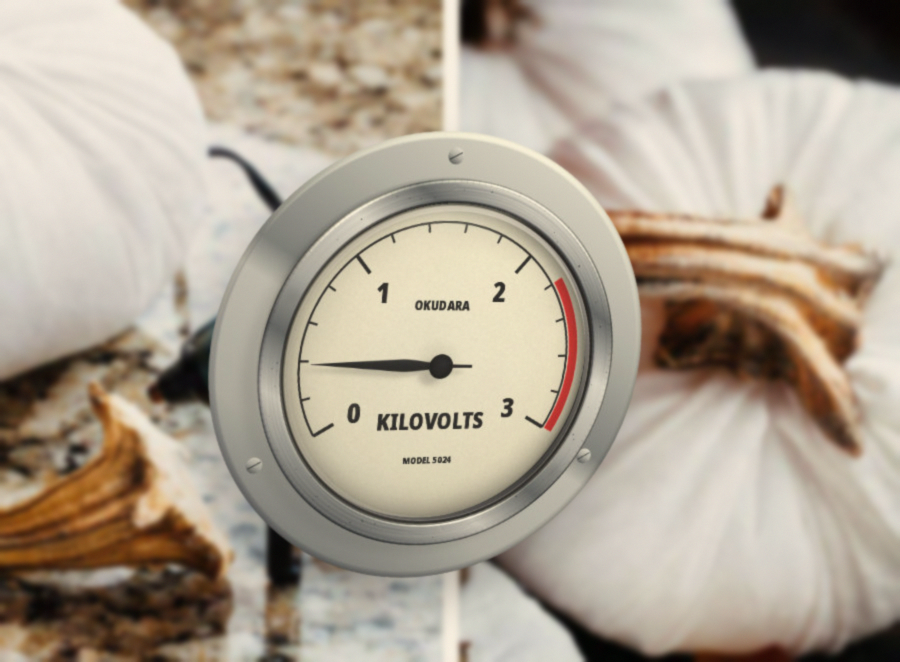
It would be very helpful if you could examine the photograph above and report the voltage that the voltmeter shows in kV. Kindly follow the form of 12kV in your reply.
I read 0.4kV
